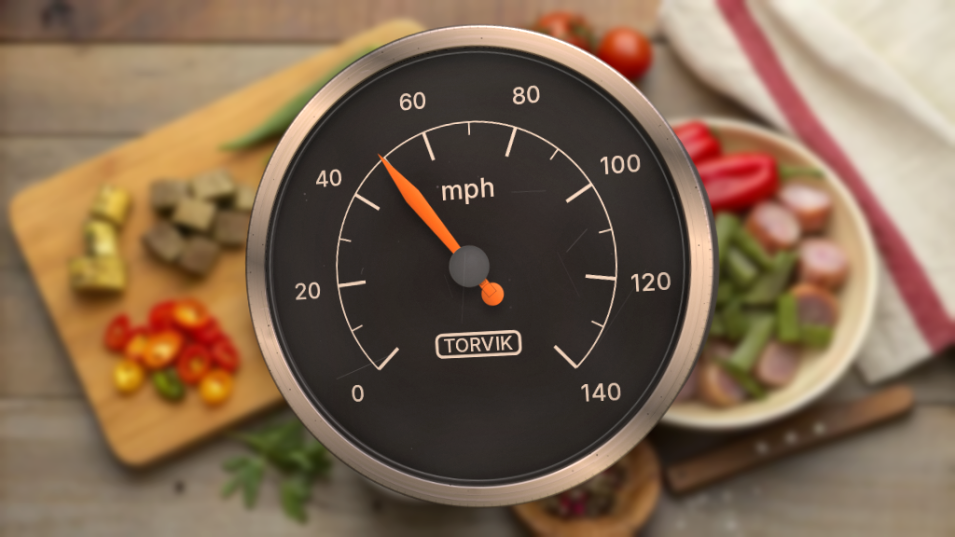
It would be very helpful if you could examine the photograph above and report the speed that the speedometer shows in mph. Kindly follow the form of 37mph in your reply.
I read 50mph
